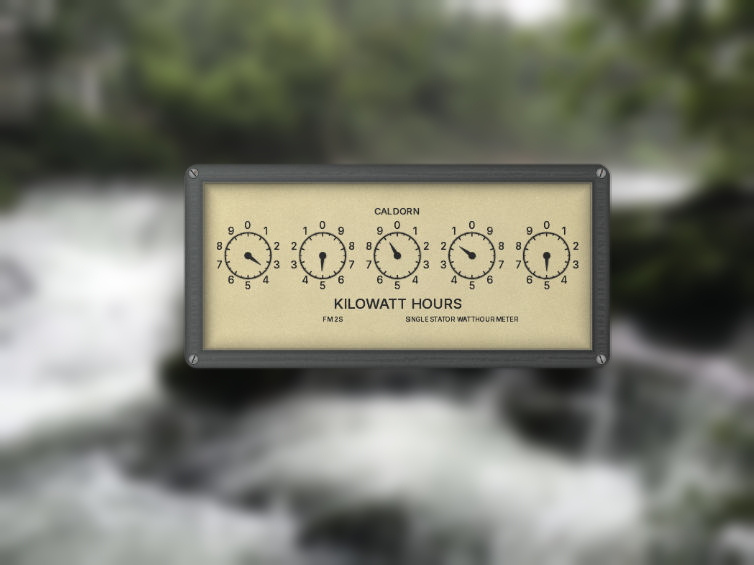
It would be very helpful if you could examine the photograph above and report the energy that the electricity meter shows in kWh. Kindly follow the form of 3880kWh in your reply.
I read 34915kWh
